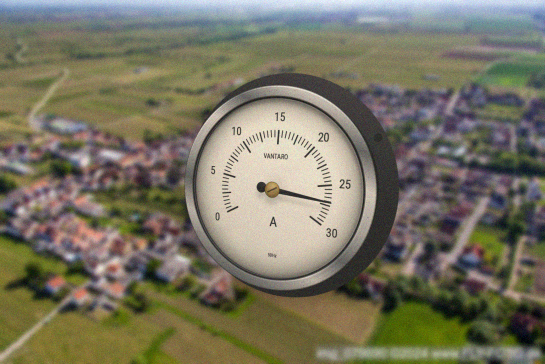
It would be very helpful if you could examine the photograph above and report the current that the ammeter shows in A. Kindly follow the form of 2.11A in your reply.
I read 27A
